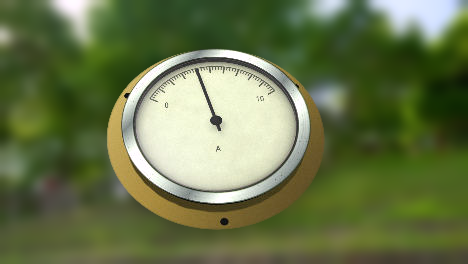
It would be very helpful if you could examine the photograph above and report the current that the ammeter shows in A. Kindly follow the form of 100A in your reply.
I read 4A
